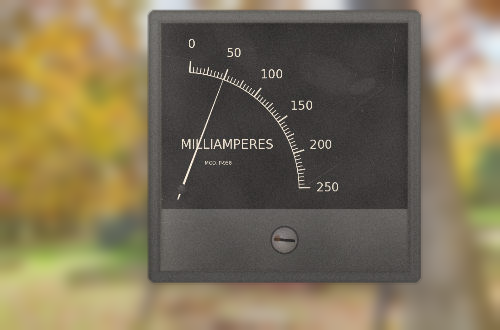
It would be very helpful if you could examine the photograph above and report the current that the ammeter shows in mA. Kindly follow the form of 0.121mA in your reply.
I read 50mA
